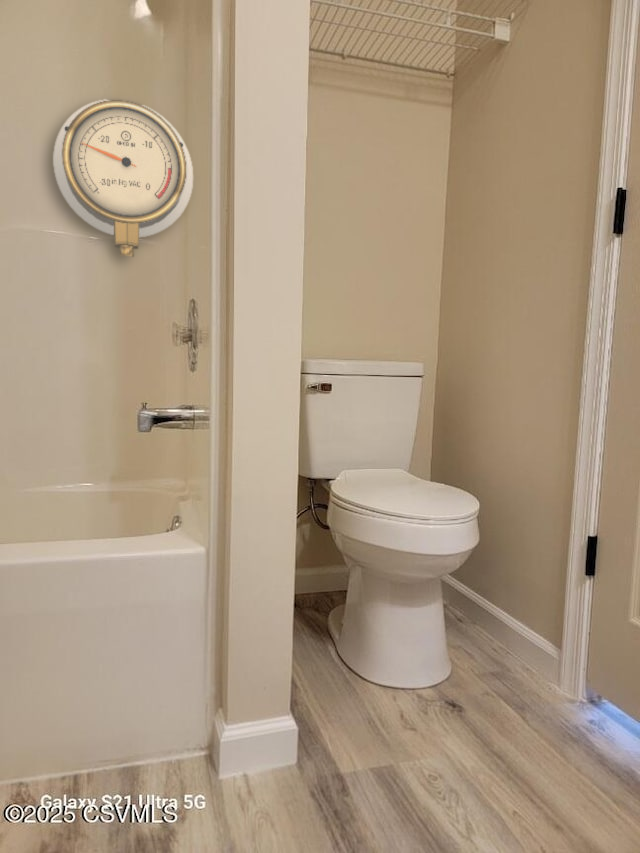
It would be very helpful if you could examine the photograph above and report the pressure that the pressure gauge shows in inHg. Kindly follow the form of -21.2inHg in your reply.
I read -23inHg
